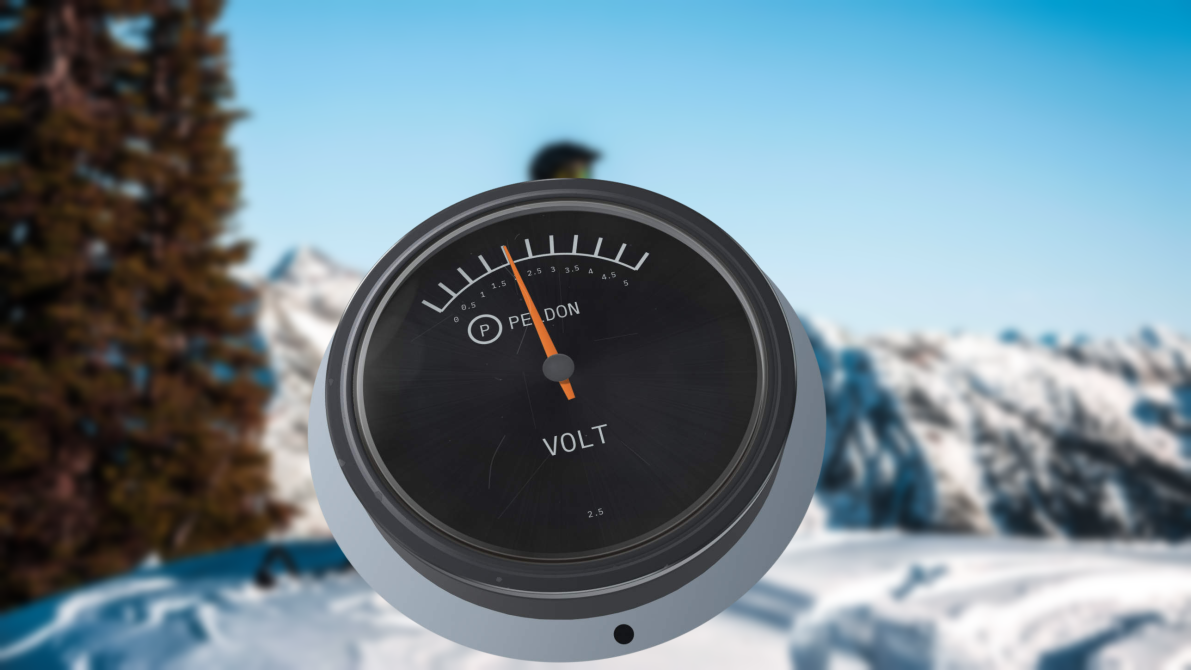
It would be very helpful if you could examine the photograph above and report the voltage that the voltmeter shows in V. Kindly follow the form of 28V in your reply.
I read 2V
